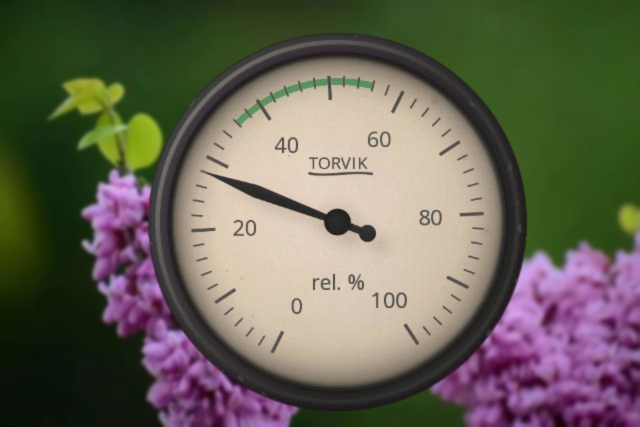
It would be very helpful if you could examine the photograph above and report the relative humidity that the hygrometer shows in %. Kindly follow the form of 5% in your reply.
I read 28%
